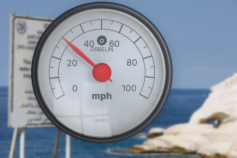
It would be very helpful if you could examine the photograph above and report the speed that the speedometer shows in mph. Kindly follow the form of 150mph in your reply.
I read 30mph
